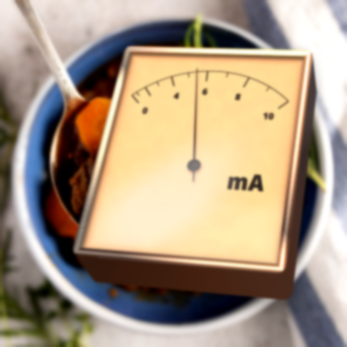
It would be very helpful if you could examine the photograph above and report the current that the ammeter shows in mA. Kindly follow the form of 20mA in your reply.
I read 5.5mA
